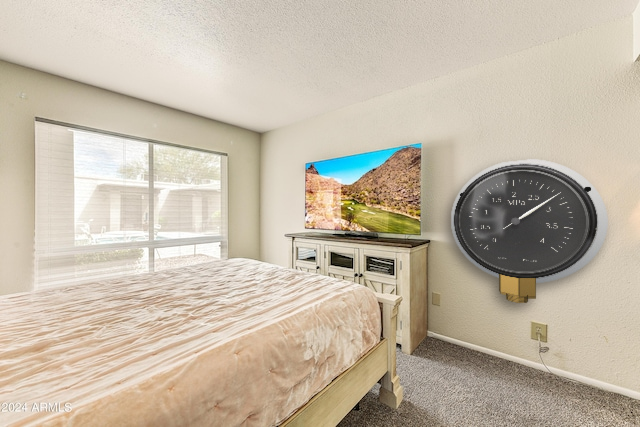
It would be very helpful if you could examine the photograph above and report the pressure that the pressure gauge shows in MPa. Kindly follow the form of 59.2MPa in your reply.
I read 2.8MPa
